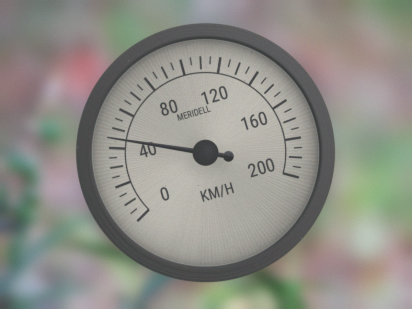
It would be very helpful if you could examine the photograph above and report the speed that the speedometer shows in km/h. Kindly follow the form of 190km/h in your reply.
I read 45km/h
